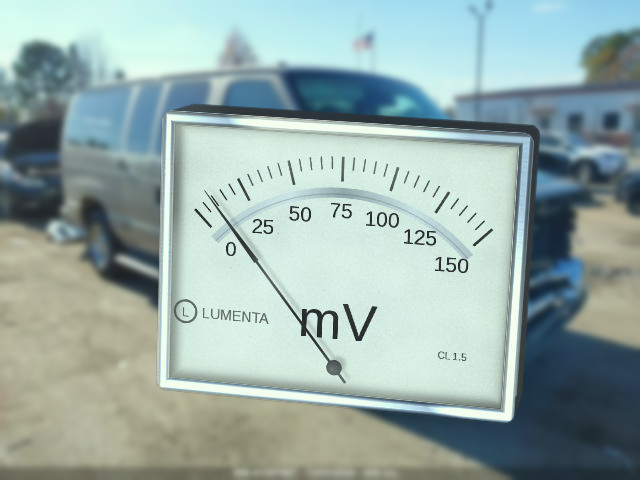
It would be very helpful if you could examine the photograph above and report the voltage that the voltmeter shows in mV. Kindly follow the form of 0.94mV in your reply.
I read 10mV
